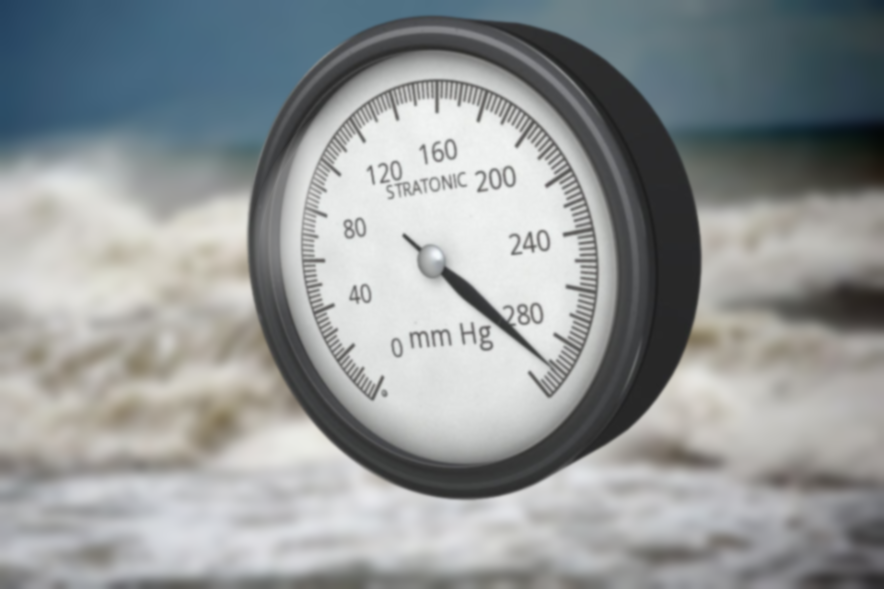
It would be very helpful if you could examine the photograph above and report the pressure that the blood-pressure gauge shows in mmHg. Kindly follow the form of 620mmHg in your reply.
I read 290mmHg
